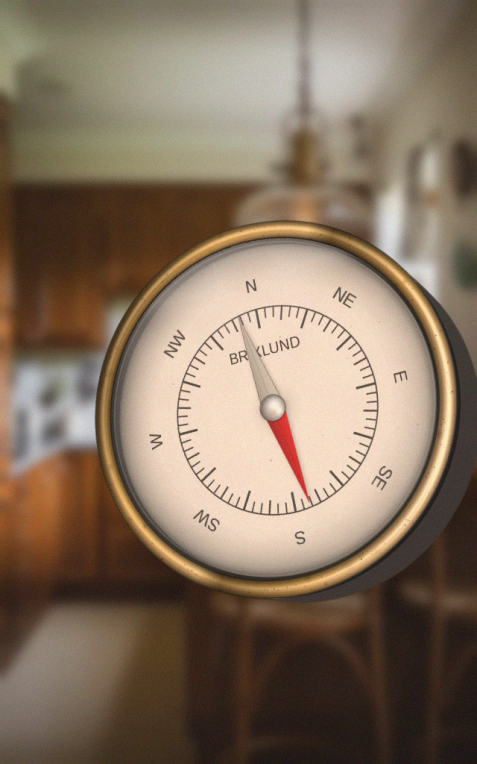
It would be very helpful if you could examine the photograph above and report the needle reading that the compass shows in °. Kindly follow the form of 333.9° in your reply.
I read 170°
